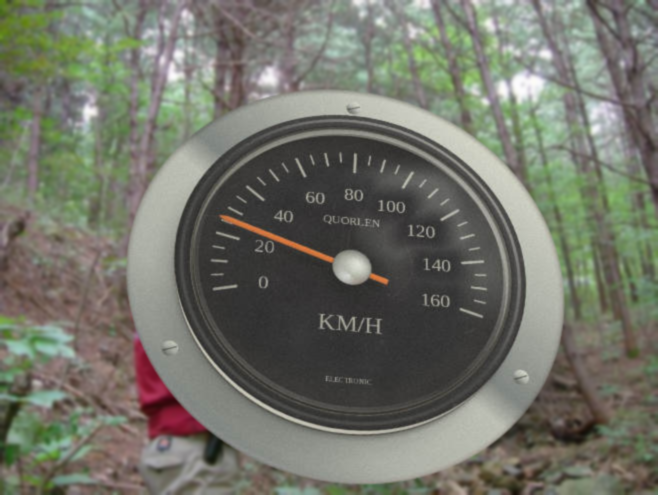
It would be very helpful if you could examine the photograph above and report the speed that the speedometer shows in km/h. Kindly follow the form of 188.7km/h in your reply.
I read 25km/h
